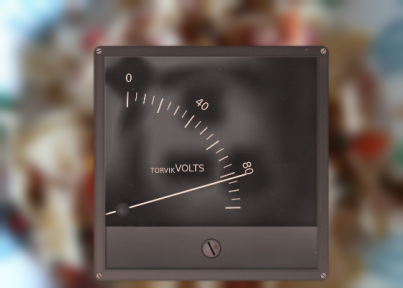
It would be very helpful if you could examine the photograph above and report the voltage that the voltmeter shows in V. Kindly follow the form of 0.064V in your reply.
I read 82.5V
